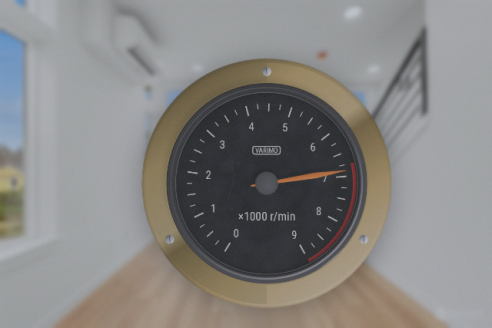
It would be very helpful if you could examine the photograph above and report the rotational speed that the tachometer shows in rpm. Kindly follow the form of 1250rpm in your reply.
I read 6875rpm
